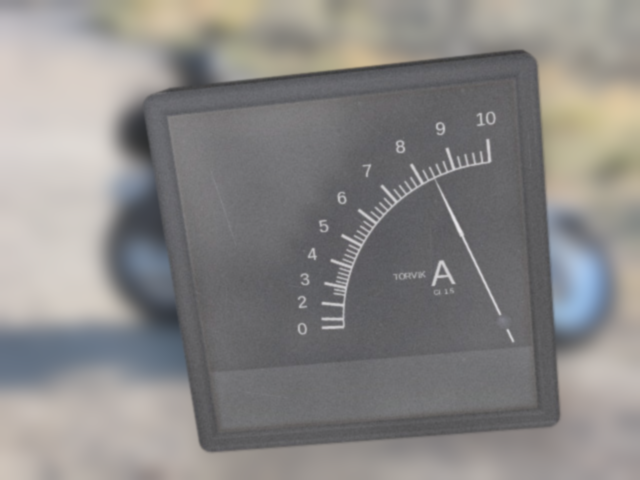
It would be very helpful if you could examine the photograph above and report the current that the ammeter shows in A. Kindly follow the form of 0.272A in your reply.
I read 8.4A
